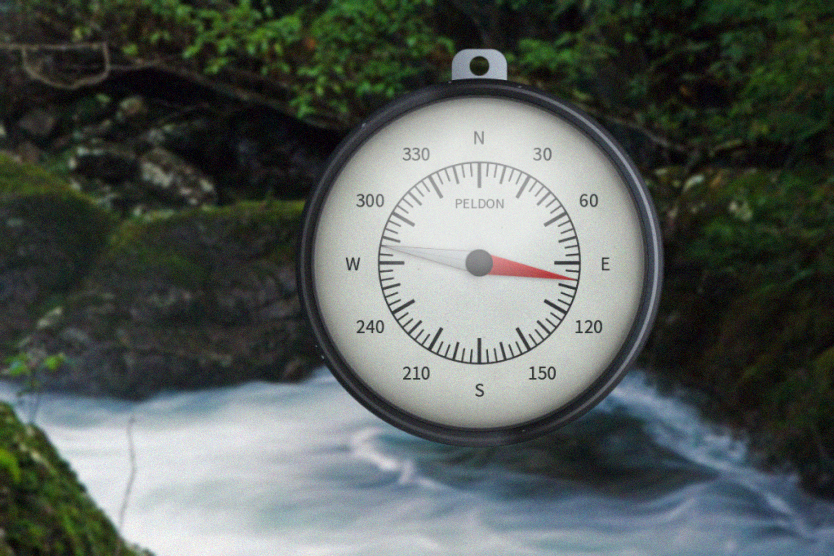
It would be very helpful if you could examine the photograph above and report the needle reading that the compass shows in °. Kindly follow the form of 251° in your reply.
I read 100°
